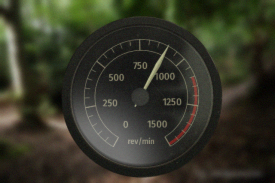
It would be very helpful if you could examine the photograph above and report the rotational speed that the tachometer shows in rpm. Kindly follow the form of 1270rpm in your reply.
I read 900rpm
